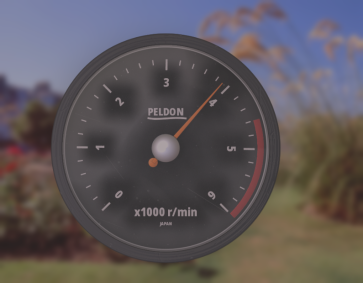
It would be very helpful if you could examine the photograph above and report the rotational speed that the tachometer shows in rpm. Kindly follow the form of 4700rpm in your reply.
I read 3900rpm
